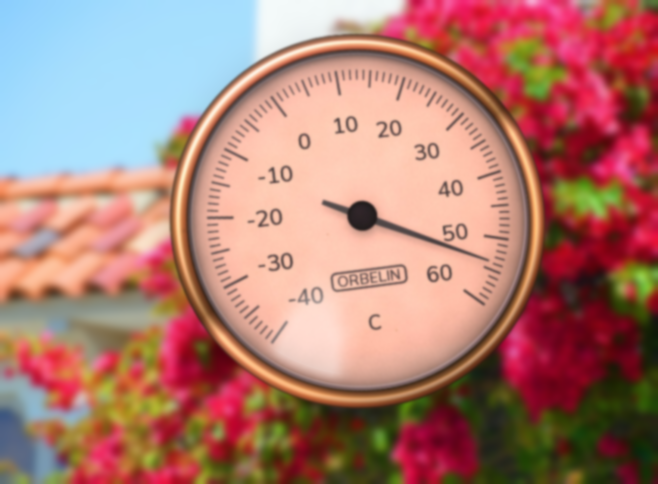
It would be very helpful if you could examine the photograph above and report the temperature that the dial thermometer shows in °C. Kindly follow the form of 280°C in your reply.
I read 54°C
